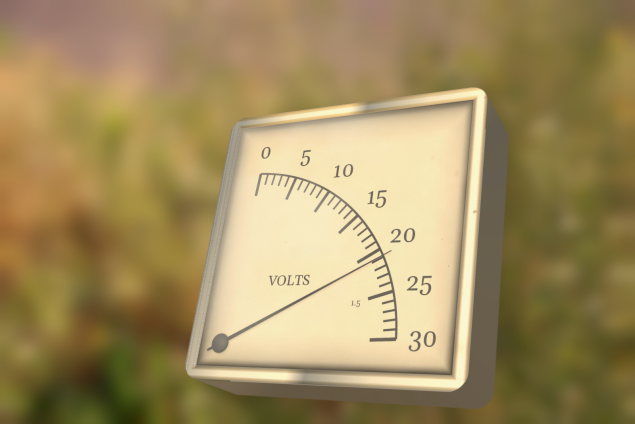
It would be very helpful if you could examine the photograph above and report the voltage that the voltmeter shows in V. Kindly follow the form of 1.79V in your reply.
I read 21V
